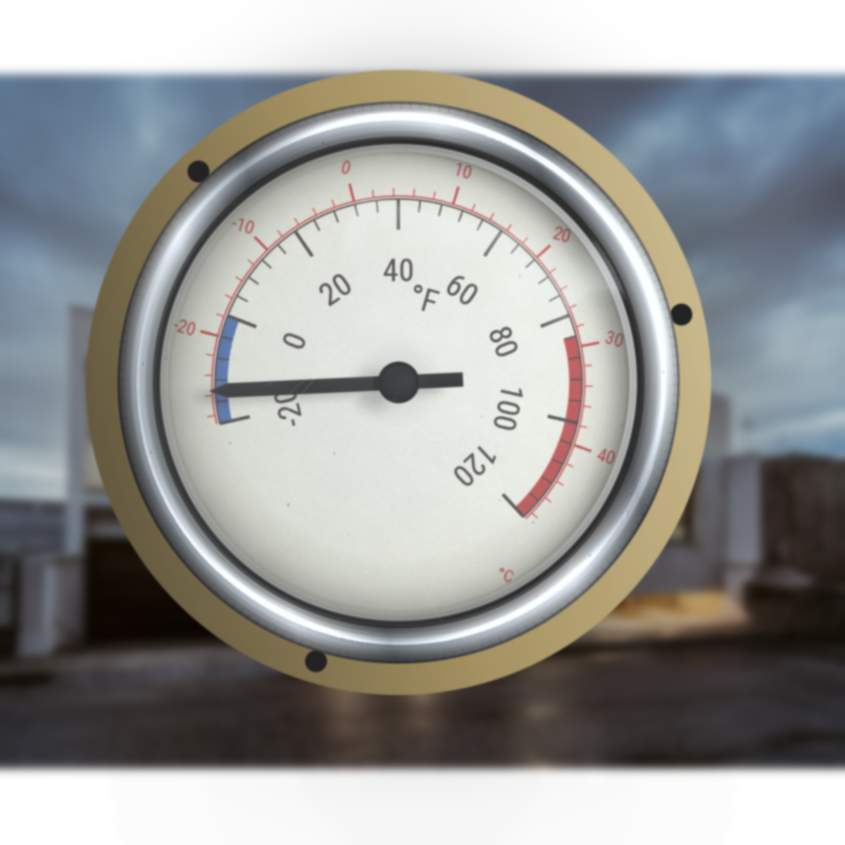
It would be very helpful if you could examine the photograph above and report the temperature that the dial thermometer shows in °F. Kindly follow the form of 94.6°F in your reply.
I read -14°F
